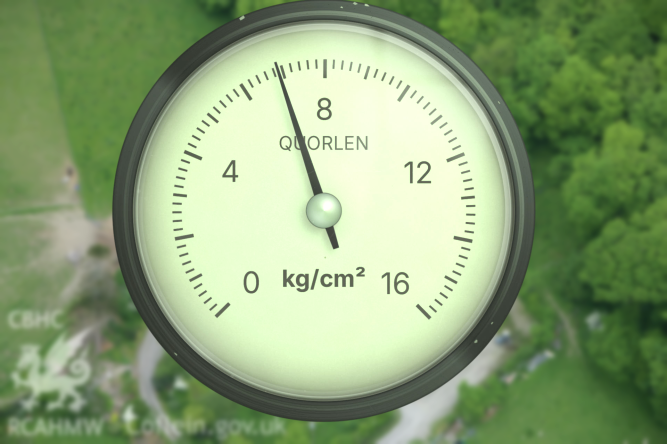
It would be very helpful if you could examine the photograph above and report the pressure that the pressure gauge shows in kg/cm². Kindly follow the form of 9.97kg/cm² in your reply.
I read 6.9kg/cm²
